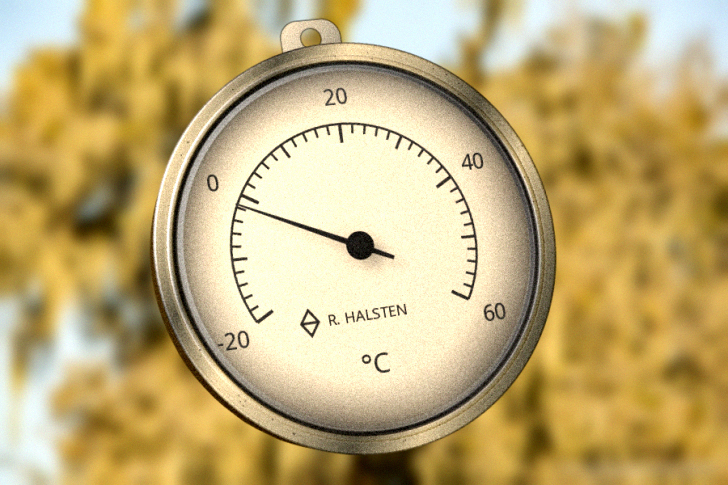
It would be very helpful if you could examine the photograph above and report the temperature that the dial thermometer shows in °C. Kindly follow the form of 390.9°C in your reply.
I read -2°C
